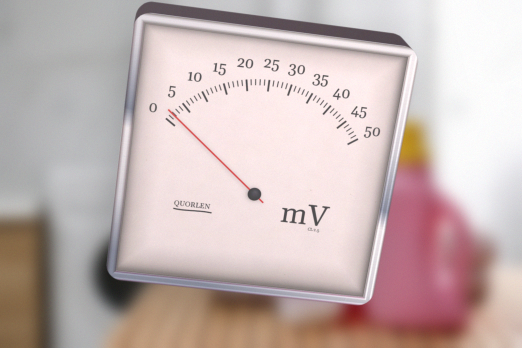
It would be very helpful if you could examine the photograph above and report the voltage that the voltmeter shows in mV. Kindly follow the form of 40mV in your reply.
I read 2mV
